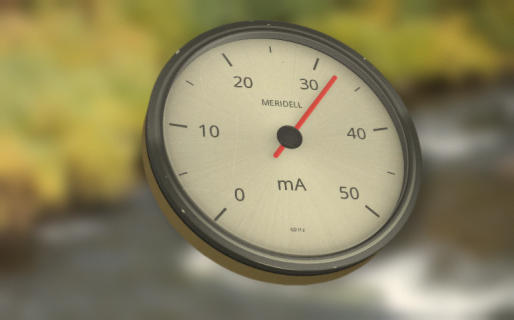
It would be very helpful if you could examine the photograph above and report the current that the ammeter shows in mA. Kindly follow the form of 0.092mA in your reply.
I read 32.5mA
